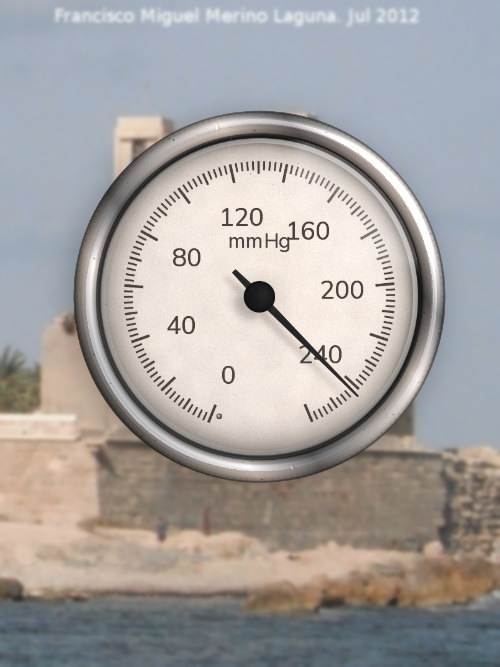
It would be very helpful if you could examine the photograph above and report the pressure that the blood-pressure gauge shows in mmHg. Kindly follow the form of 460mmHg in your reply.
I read 242mmHg
